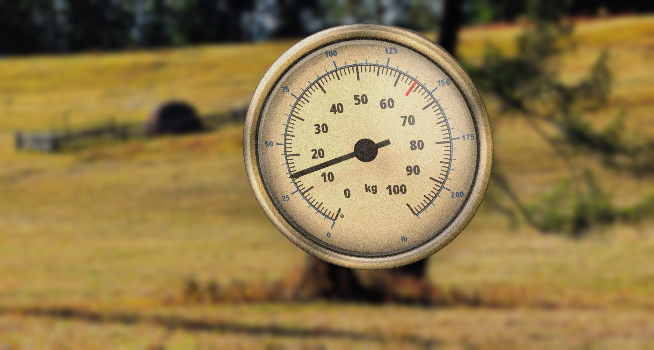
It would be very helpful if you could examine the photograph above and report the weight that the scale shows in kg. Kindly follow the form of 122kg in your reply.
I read 15kg
